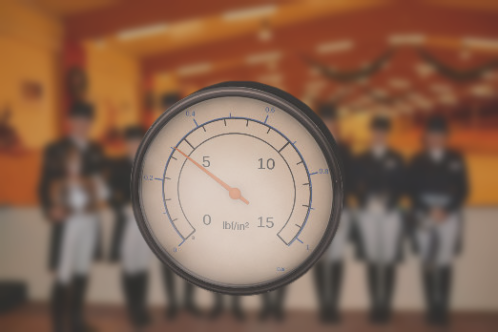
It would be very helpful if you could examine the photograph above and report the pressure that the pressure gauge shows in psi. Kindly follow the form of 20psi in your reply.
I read 4.5psi
